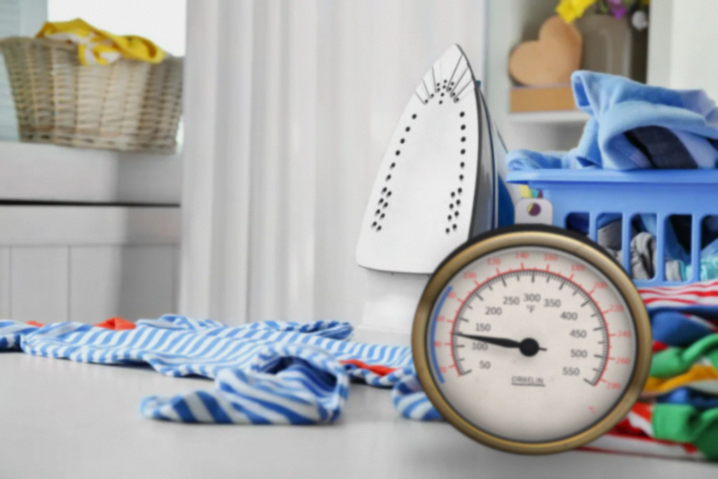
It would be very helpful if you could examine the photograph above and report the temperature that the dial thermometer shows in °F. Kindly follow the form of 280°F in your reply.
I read 125°F
